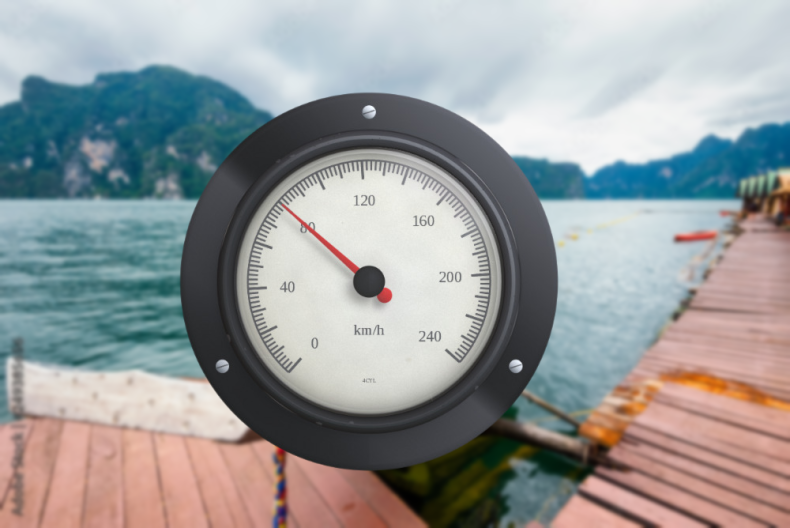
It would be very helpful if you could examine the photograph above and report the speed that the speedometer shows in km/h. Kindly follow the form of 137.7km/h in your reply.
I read 80km/h
